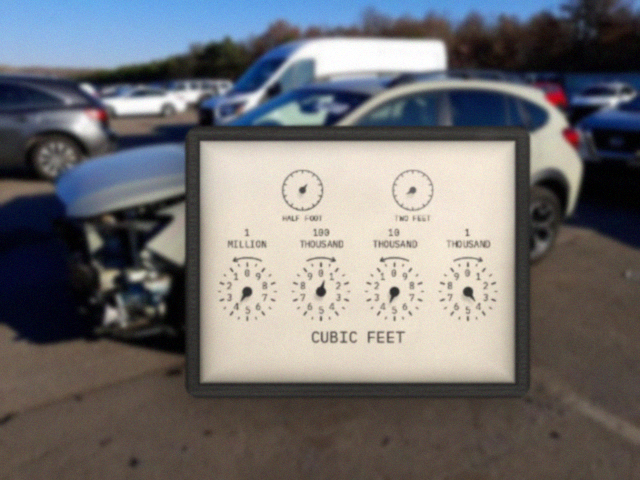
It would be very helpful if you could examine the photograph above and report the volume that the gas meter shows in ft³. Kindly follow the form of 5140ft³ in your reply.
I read 404400ft³
